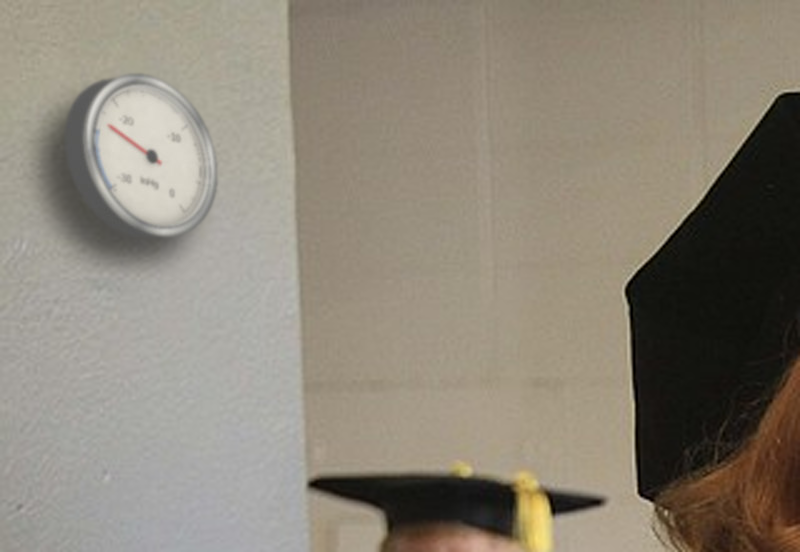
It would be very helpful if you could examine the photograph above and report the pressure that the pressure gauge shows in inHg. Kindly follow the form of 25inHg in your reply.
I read -23inHg
